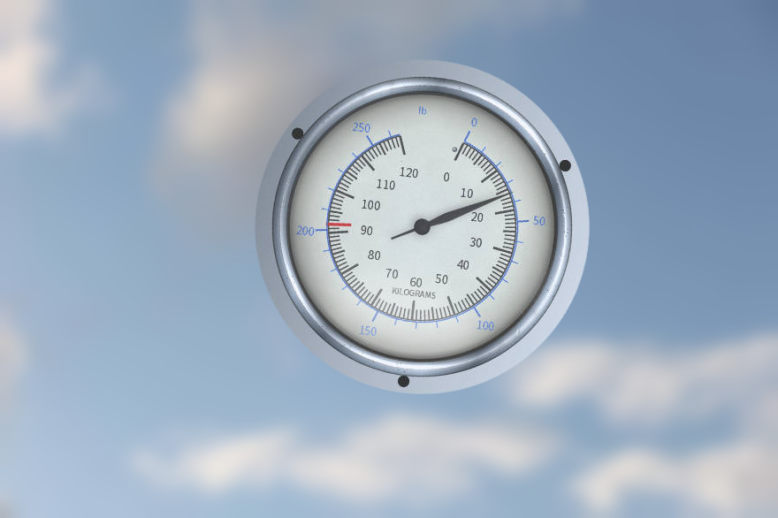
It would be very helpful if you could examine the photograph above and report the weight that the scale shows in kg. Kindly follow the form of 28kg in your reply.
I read 16kg
